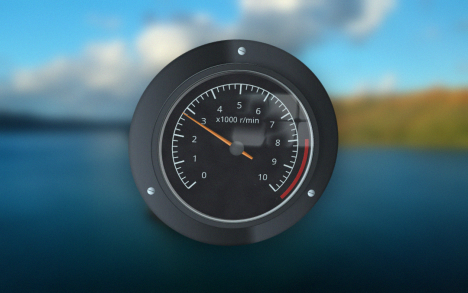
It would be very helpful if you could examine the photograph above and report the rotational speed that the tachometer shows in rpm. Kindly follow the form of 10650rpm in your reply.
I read 2800rpm
